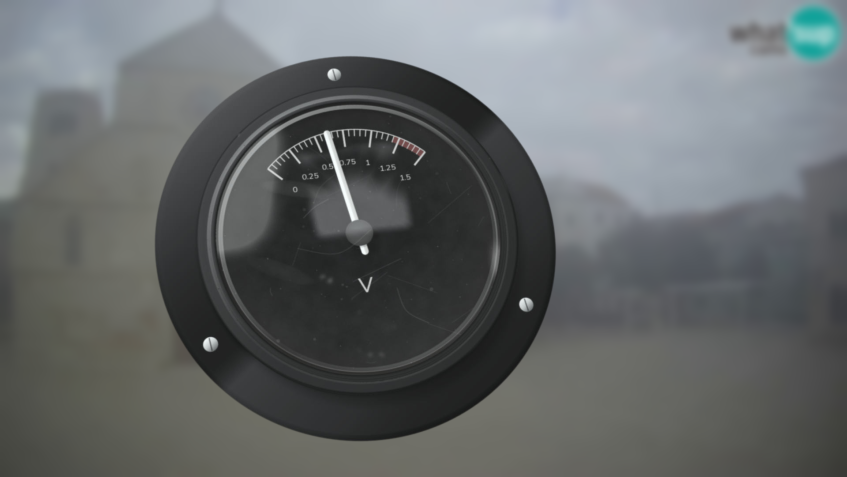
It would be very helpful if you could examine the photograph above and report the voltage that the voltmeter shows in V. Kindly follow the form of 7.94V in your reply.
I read 0.6V
